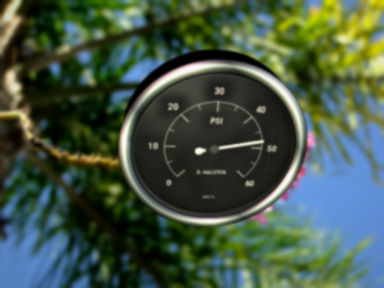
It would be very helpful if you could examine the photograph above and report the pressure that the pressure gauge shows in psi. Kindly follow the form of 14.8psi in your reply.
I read 47.5psi
